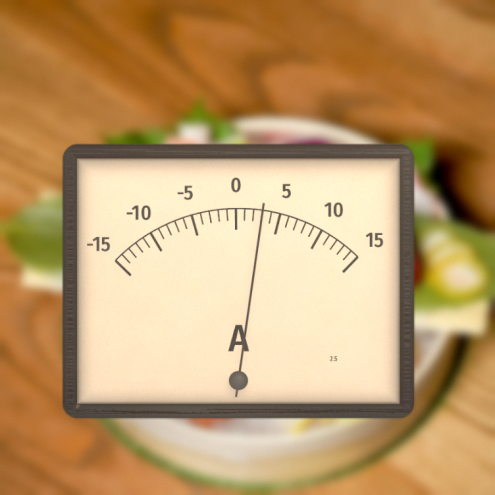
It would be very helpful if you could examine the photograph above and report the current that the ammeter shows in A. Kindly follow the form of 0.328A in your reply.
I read 3A
